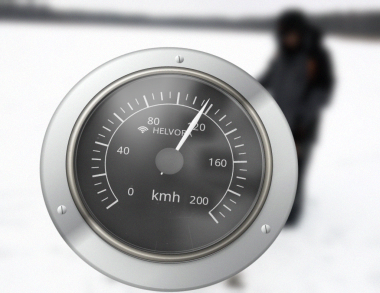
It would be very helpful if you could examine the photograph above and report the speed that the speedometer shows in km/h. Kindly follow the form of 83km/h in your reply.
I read 117.5km/h
